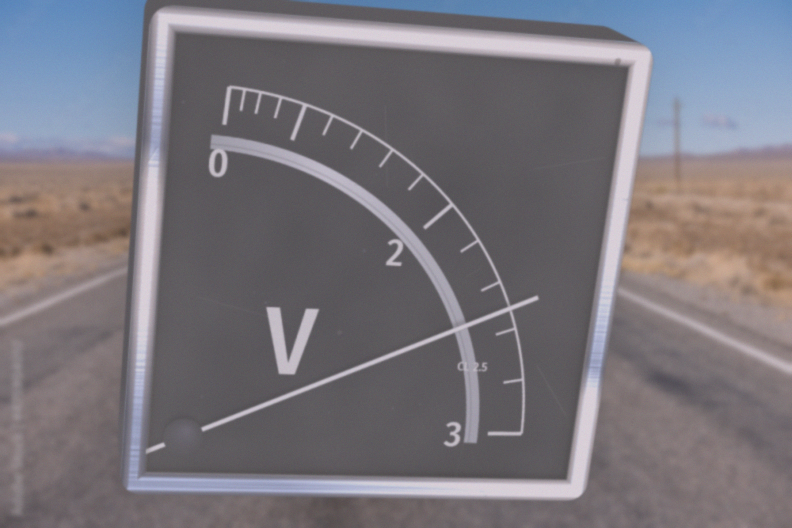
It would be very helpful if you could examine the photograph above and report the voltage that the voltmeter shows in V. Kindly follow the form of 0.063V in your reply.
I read 2.5V
